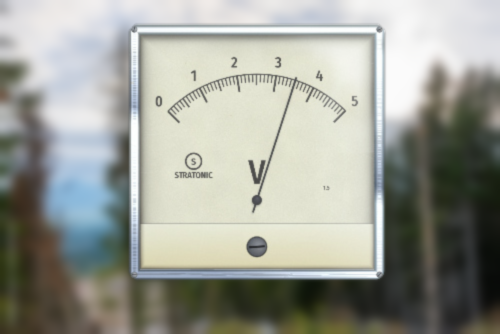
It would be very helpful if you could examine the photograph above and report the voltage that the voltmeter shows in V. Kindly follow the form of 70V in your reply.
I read 3.5V
